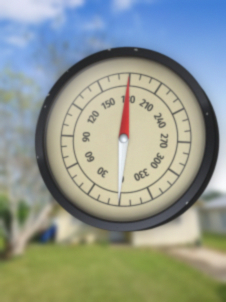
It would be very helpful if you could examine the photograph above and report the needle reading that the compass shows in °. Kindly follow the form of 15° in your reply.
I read 180°
